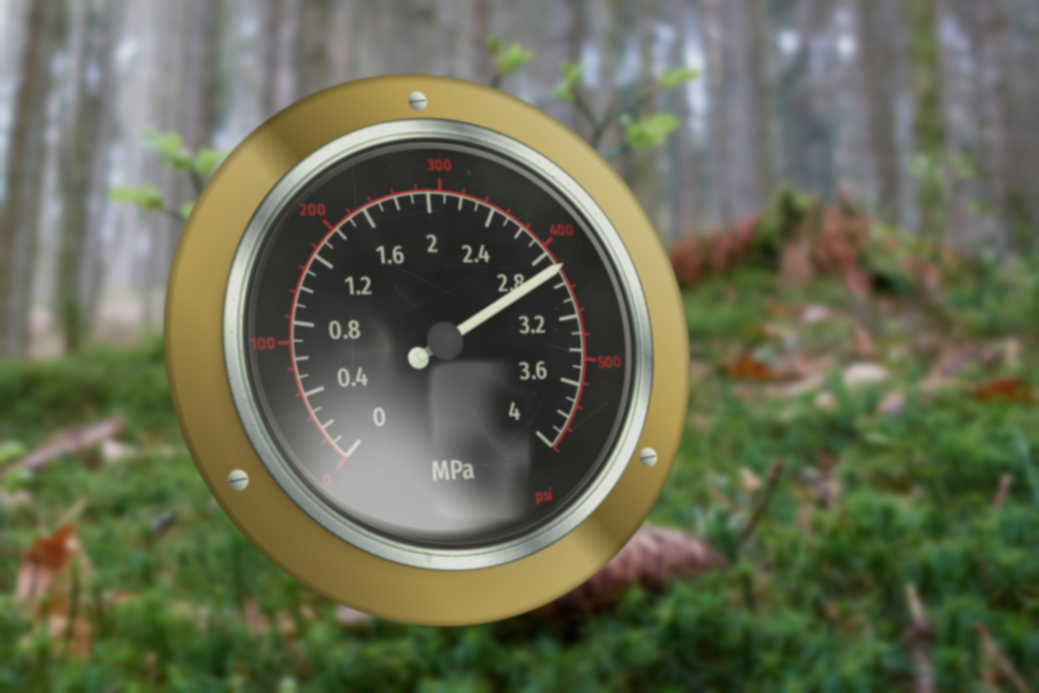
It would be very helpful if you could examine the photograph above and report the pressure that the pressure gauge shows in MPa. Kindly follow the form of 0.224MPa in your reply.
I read 2.9MPa
